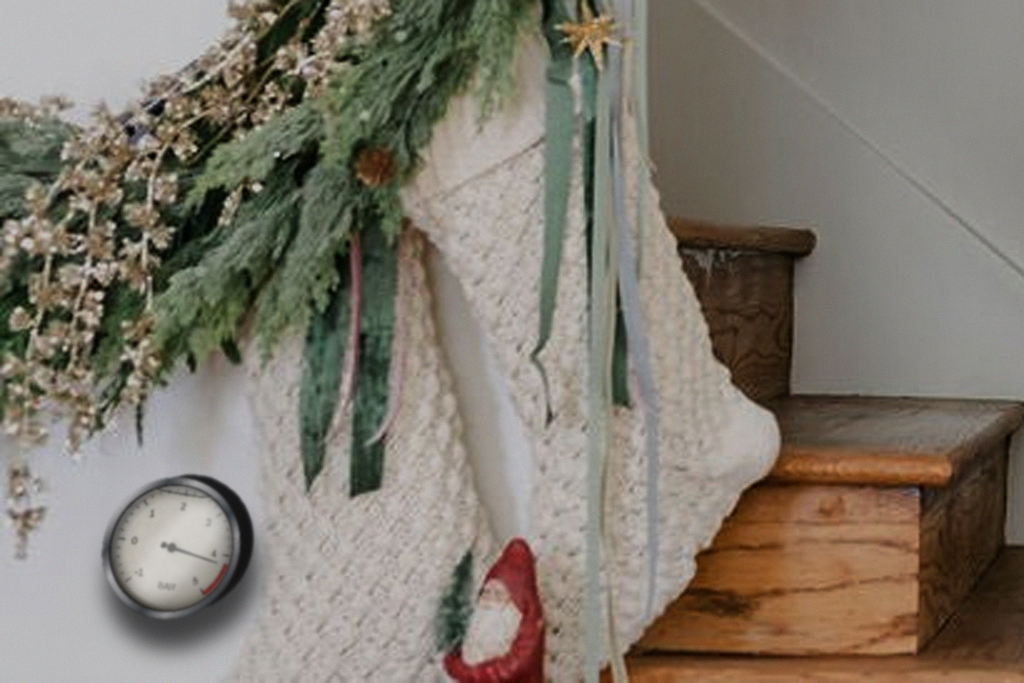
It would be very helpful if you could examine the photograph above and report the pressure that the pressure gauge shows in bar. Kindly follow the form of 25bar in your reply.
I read 4.2bar
